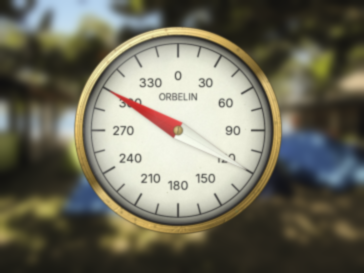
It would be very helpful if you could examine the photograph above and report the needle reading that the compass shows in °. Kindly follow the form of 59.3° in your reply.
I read 300°
